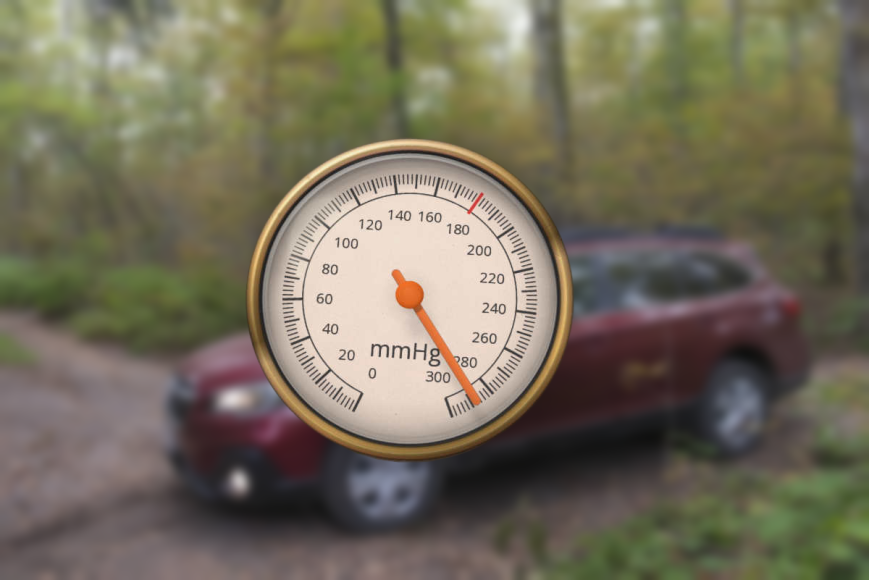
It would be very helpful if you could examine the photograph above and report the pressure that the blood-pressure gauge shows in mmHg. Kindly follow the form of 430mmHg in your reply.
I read 288mmHg
